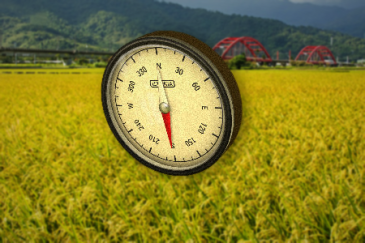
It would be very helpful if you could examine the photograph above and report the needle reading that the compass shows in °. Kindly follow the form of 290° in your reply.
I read 180°
